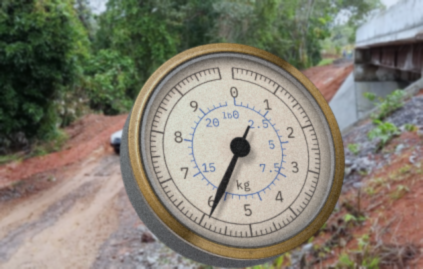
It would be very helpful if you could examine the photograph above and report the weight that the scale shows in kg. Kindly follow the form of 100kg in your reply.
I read 5.9kg
